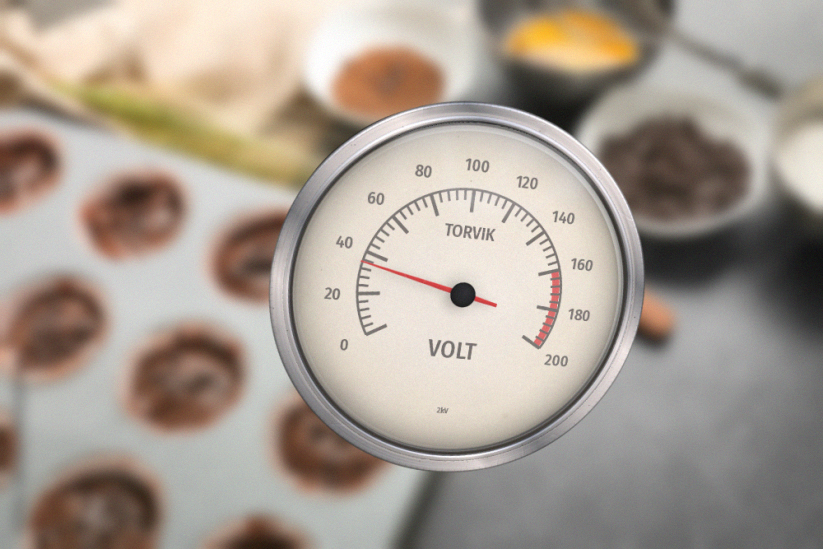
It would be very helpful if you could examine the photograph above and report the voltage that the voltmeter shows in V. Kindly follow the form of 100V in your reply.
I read 36V
